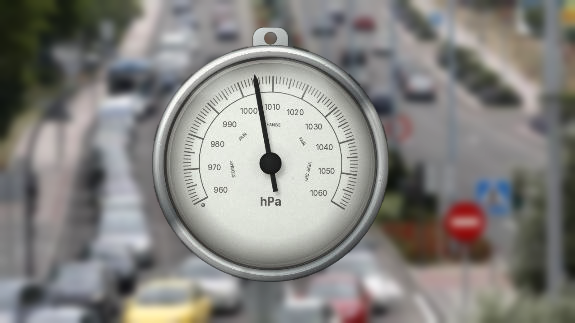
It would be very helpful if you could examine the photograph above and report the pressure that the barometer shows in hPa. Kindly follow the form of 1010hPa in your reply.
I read 1005hPa
